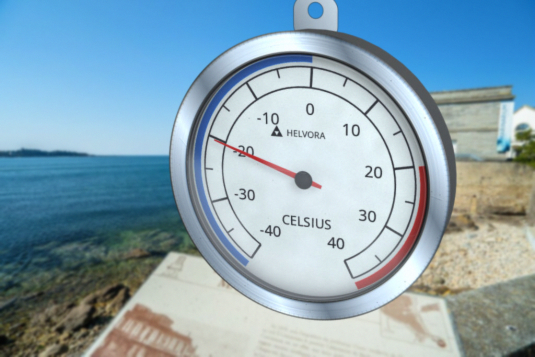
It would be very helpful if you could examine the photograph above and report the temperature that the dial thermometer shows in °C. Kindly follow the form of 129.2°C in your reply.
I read -20°C
